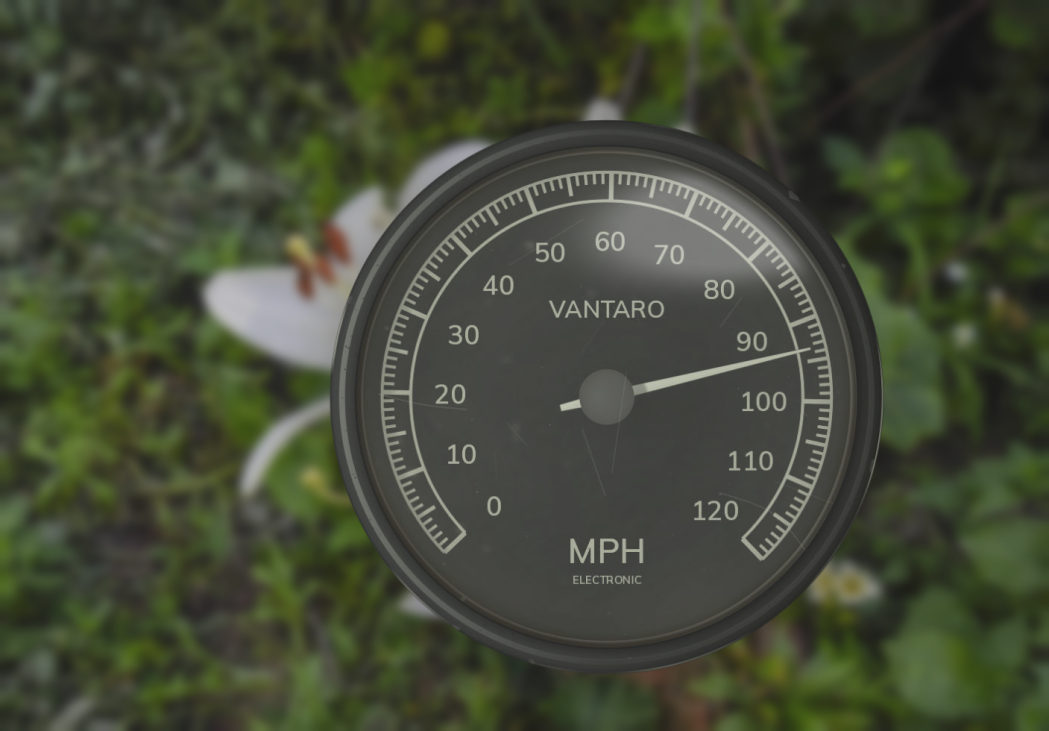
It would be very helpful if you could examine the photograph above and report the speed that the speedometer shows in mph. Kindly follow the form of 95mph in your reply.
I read 93.5mph
